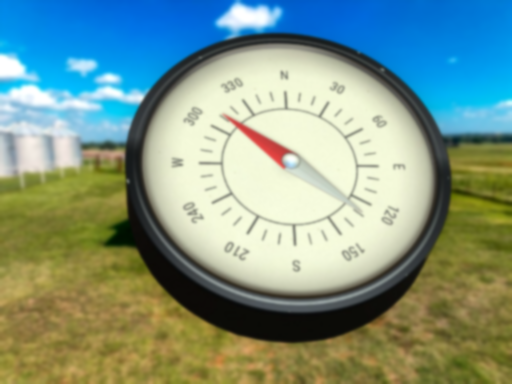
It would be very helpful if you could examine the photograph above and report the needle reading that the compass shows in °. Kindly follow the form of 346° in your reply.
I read 310°
